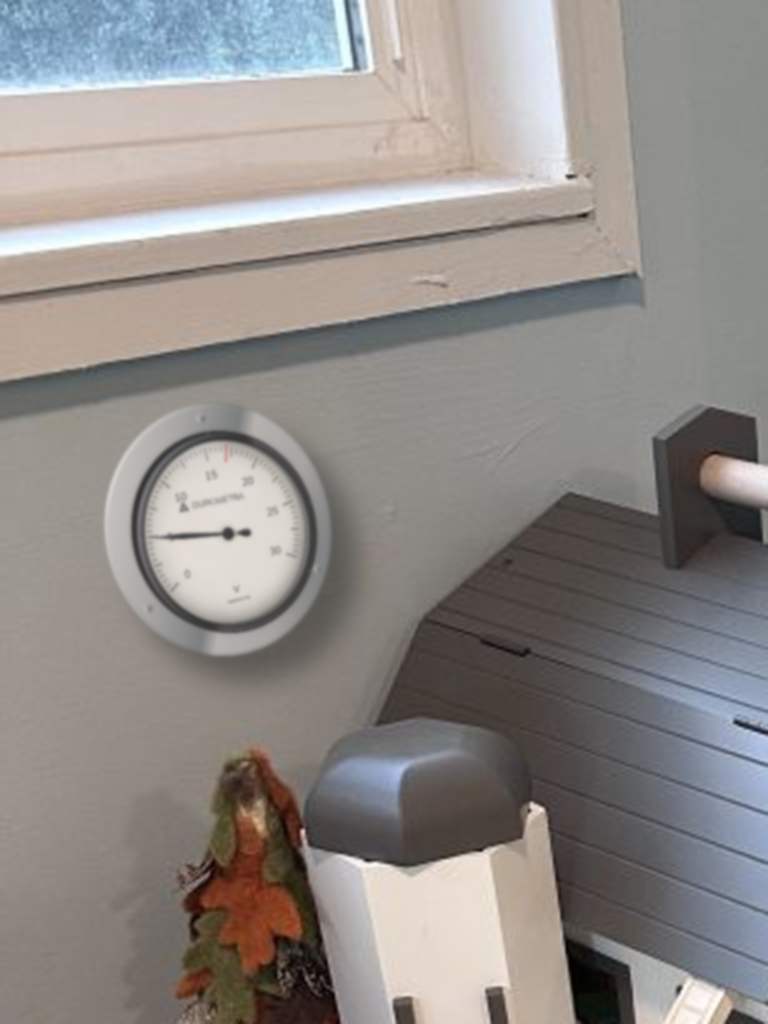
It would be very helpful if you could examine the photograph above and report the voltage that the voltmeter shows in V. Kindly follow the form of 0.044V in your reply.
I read 5V
